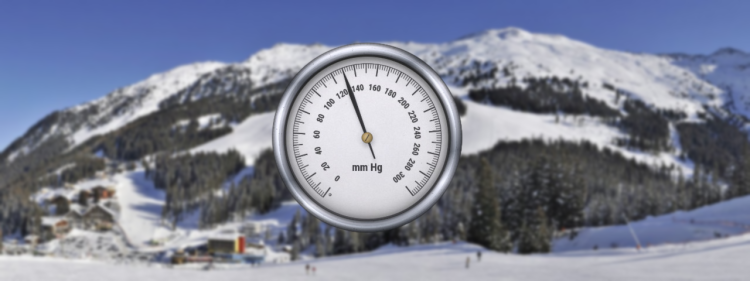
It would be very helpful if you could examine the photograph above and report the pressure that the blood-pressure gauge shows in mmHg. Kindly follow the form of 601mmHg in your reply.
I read 130mmHg
